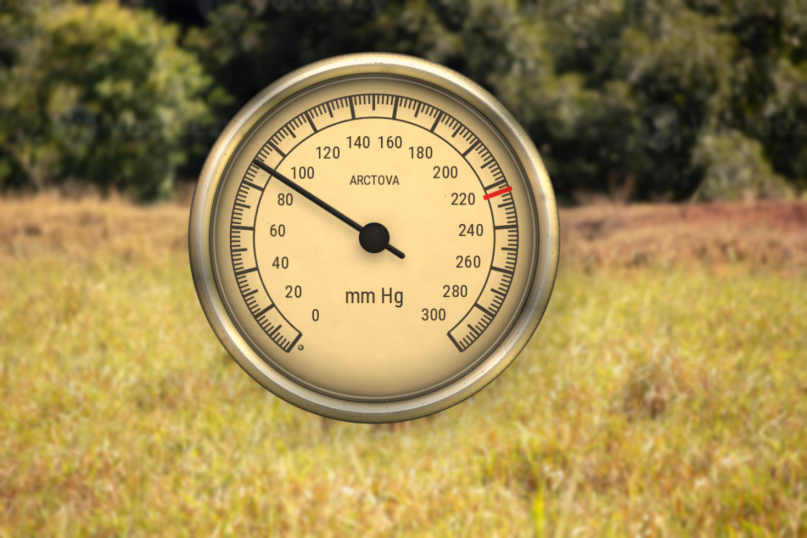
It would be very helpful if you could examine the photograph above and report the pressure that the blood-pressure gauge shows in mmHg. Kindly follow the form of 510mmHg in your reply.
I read 90mmHg
